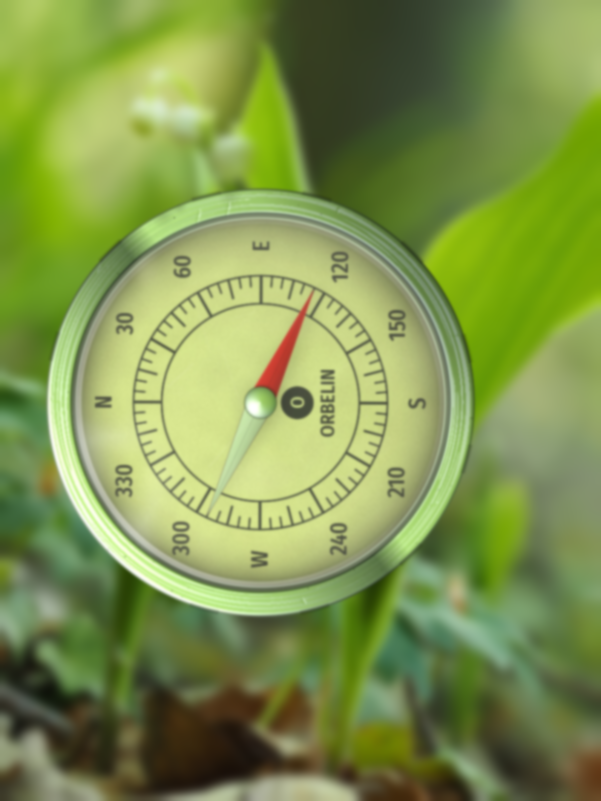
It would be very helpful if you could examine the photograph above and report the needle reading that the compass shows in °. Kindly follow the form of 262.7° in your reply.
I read 115°
